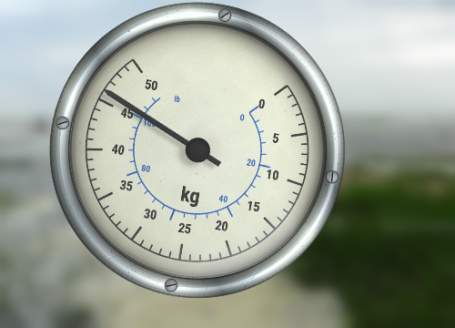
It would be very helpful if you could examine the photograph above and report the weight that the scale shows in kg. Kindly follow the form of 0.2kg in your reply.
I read 46kg
